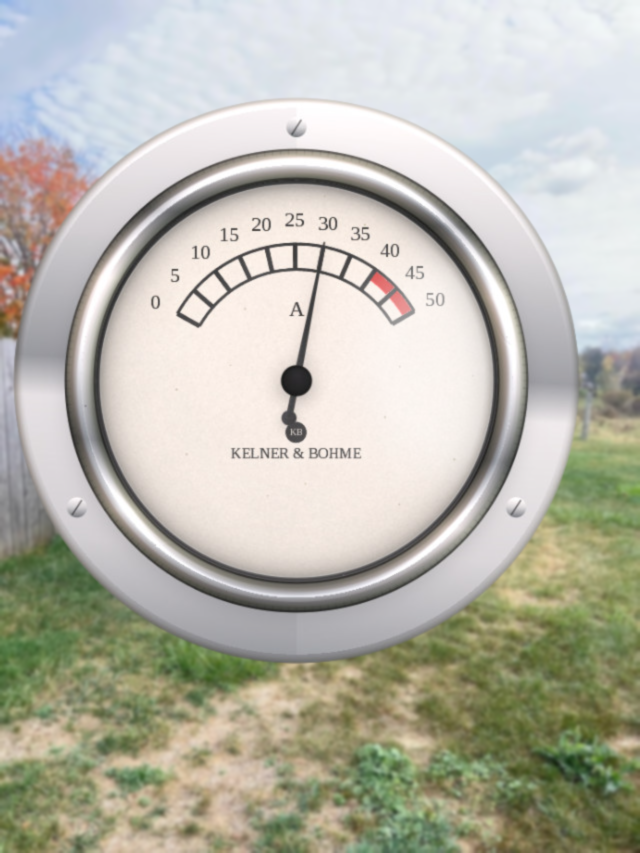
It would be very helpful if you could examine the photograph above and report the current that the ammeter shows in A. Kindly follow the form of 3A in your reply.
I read 30A
